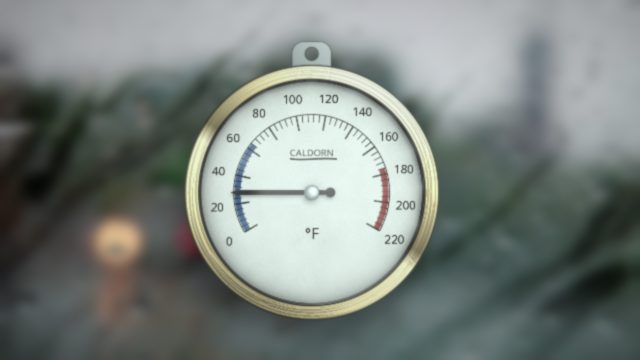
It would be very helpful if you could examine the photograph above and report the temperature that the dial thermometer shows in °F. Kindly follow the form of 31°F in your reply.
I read 28°F
